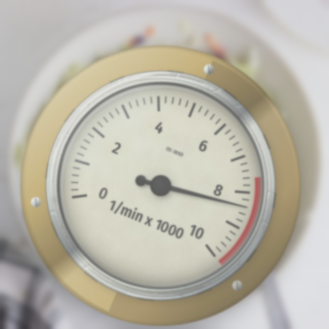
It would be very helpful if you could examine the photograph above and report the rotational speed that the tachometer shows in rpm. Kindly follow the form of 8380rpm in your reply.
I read 8400rpm
